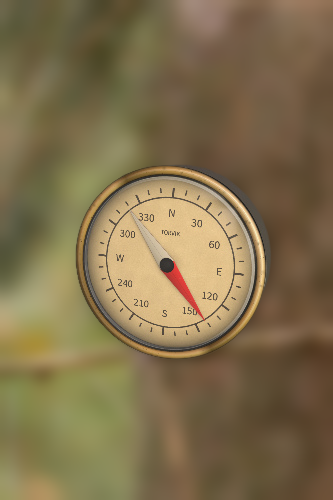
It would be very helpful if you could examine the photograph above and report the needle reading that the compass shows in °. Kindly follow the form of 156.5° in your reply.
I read 140°
